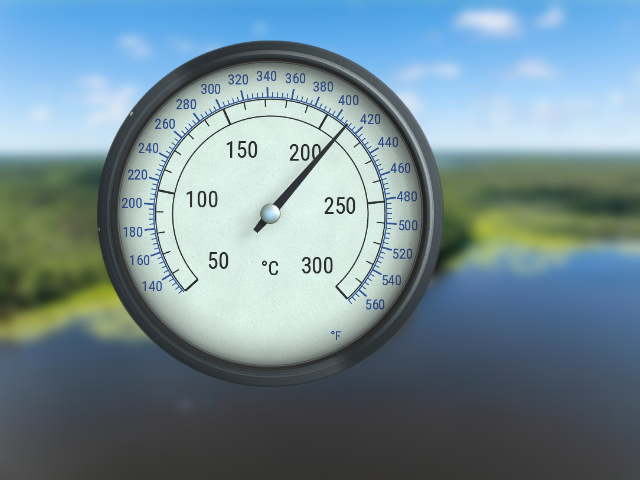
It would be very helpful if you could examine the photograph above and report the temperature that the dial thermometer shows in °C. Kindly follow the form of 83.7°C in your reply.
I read 210°C
